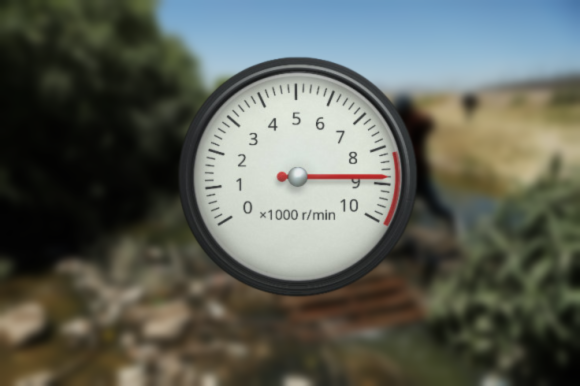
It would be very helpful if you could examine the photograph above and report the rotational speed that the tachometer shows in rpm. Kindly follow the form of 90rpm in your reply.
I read 8800rpm
